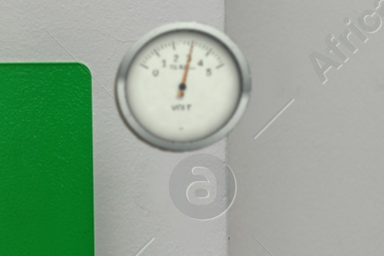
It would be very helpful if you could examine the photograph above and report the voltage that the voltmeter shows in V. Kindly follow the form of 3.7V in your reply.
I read 3V
